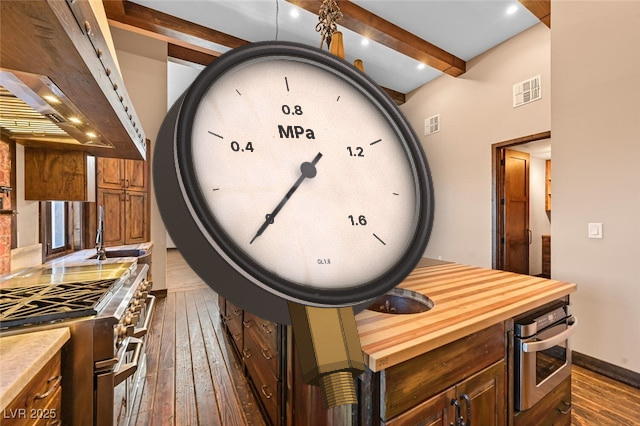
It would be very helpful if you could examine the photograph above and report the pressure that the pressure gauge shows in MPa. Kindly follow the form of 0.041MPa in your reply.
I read 0MPa
